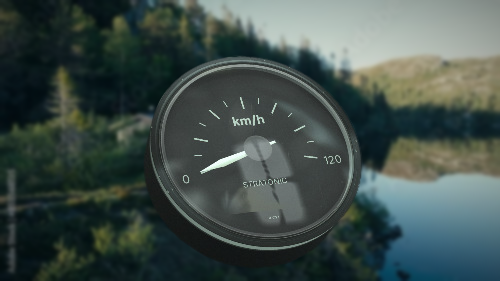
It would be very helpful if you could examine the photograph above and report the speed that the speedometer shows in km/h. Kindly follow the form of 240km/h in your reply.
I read 0km/h
